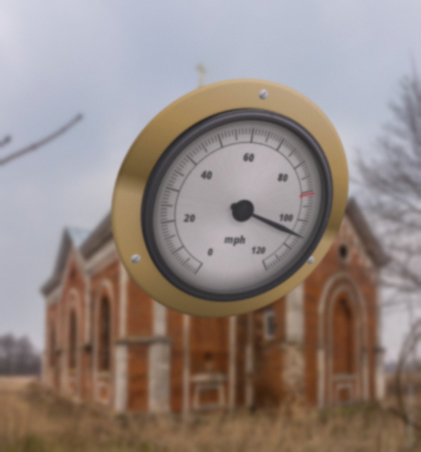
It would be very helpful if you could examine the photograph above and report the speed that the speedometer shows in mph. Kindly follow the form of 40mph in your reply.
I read 105mph
